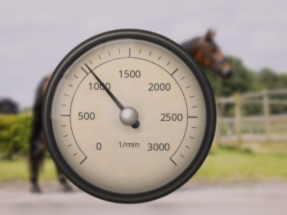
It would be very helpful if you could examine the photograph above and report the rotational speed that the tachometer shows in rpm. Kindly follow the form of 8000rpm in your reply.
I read 1050rpm
